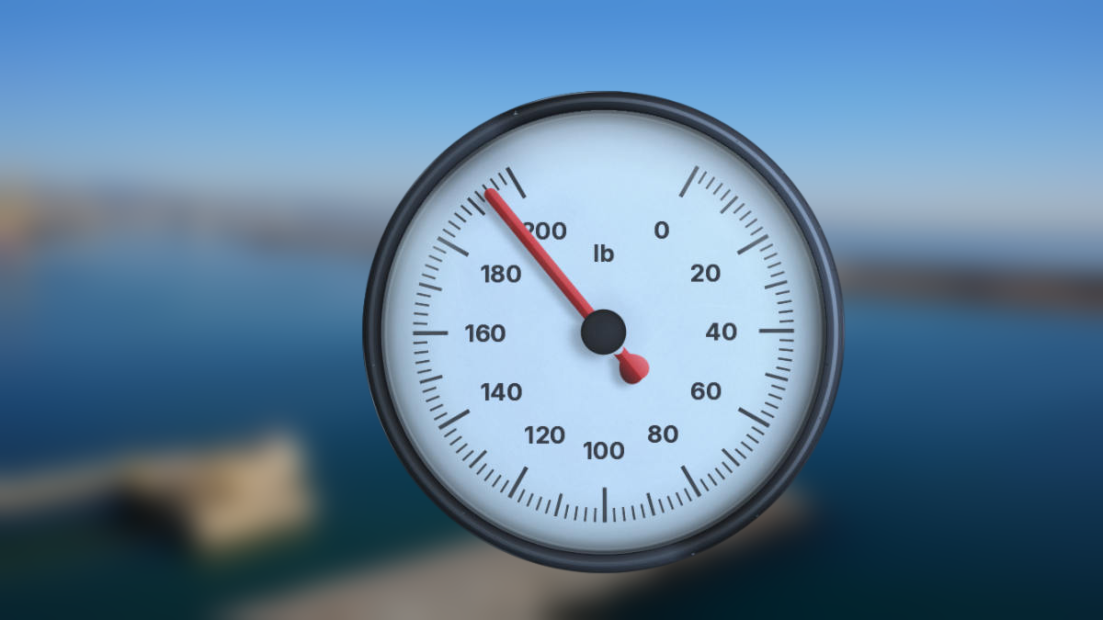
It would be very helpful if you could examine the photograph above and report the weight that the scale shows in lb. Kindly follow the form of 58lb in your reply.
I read 194lb
